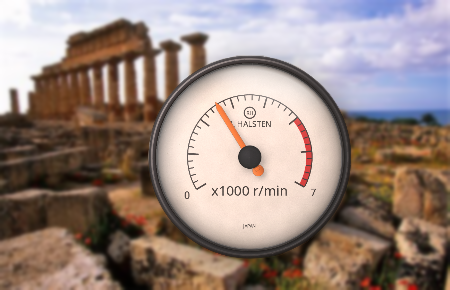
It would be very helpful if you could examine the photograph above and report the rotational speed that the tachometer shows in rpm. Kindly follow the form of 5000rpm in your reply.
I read 2600rpm
